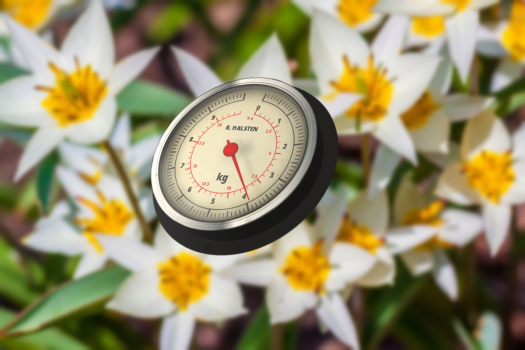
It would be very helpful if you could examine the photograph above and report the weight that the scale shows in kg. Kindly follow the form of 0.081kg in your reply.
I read 3.9kg
